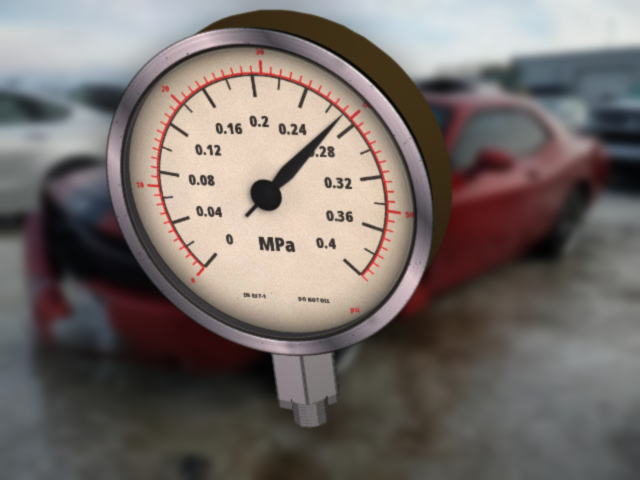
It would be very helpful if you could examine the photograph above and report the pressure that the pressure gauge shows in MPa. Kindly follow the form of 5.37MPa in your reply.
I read 0.27MPa
